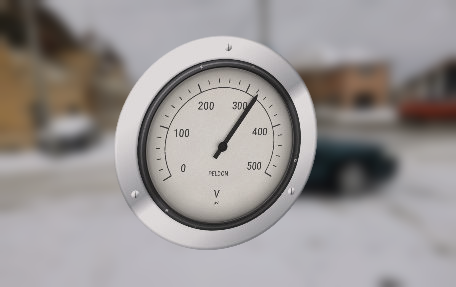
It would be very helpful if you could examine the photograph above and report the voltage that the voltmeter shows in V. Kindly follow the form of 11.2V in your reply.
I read 320V
